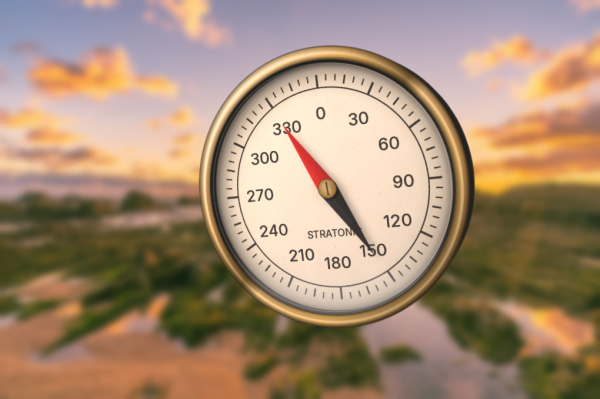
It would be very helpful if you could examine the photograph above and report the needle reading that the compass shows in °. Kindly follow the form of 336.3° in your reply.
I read 330°
